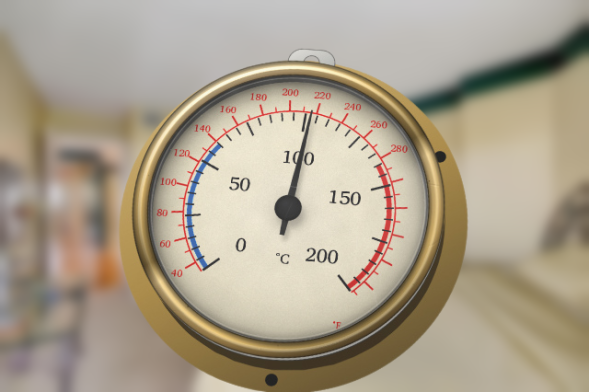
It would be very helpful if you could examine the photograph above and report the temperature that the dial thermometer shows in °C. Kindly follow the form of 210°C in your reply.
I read 102.5°C
